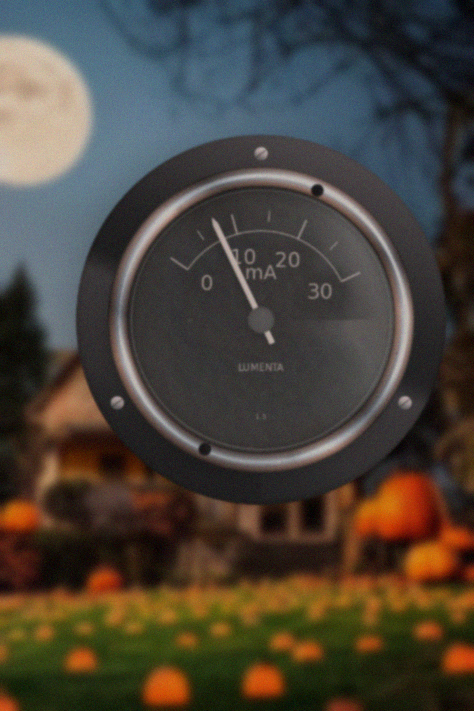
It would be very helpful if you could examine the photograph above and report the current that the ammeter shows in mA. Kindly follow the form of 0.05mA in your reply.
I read 7.5mA
